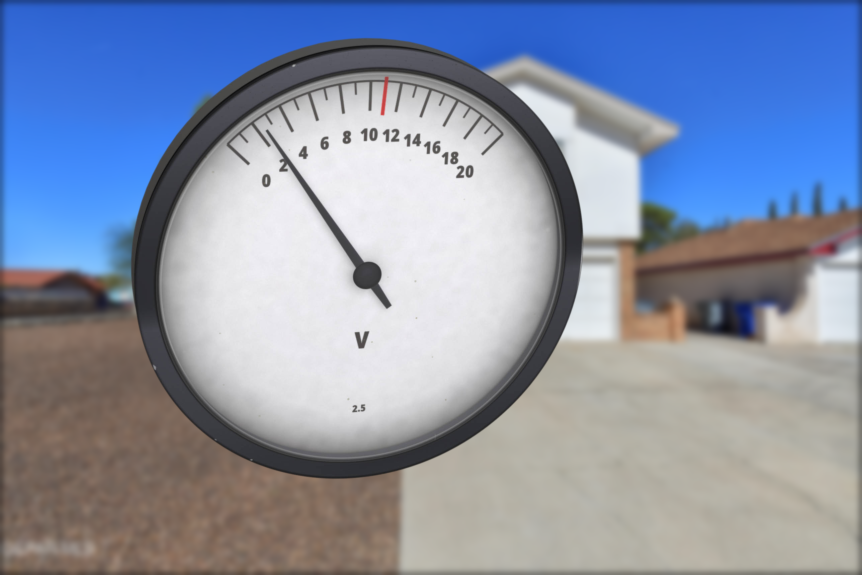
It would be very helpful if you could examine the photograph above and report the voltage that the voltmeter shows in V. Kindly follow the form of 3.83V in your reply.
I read 2.5V
